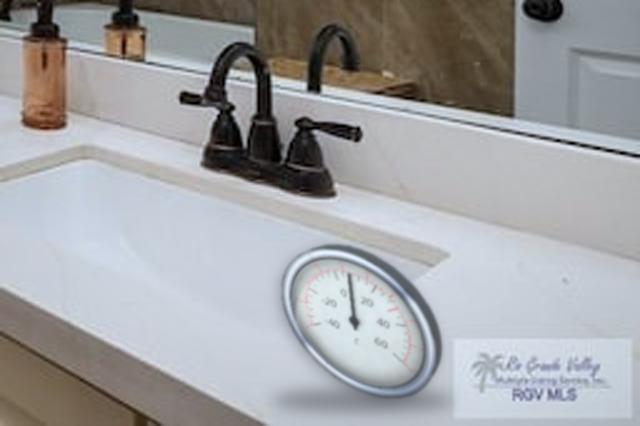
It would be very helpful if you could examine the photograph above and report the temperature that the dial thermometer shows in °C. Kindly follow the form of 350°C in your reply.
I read 8°C
